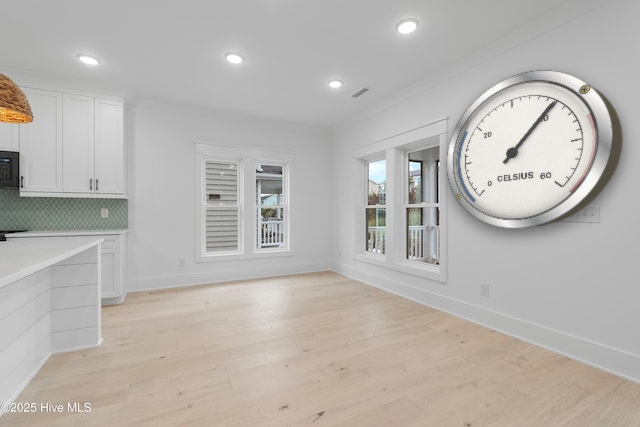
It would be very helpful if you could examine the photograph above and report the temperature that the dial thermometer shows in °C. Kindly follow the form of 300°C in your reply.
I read 40°C
